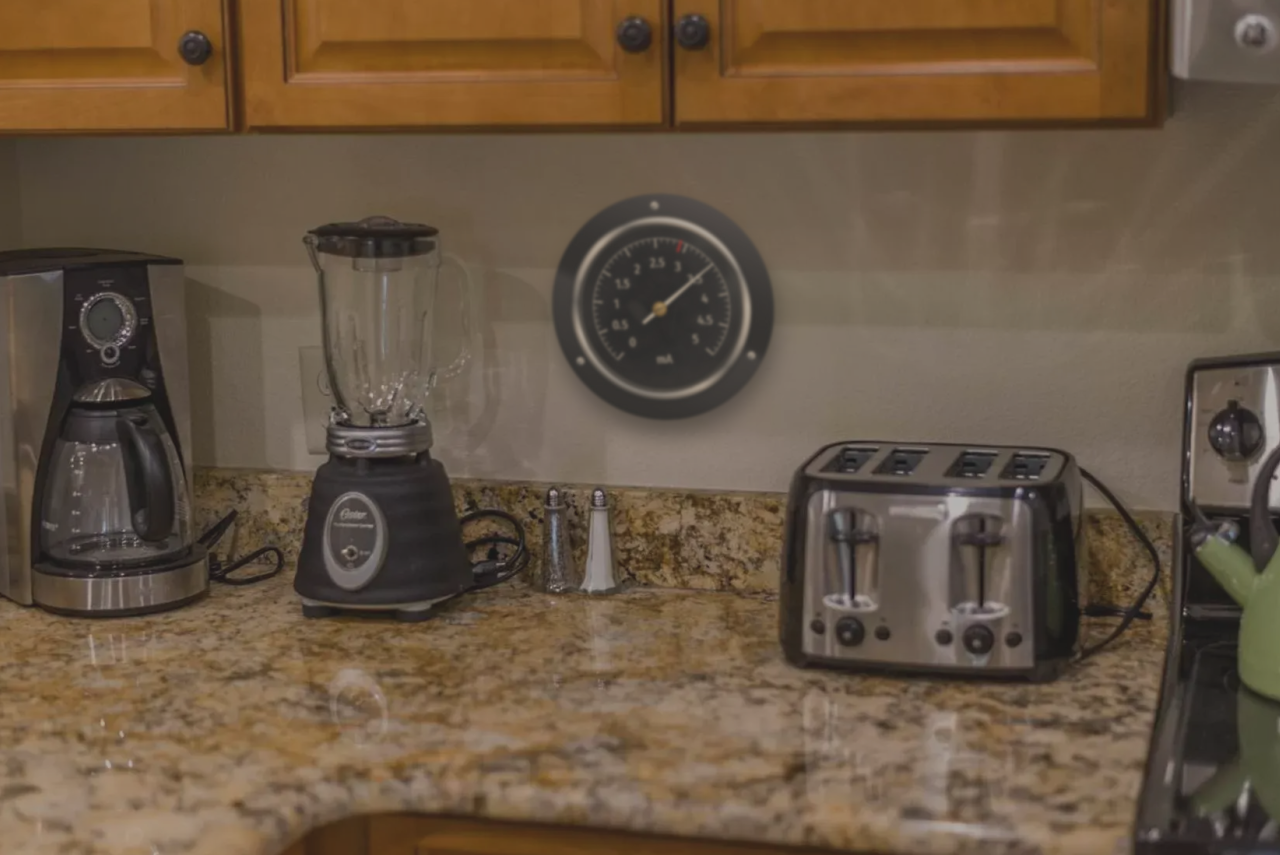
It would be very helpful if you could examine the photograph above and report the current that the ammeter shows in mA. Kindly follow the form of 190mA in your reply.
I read 3.5mA
